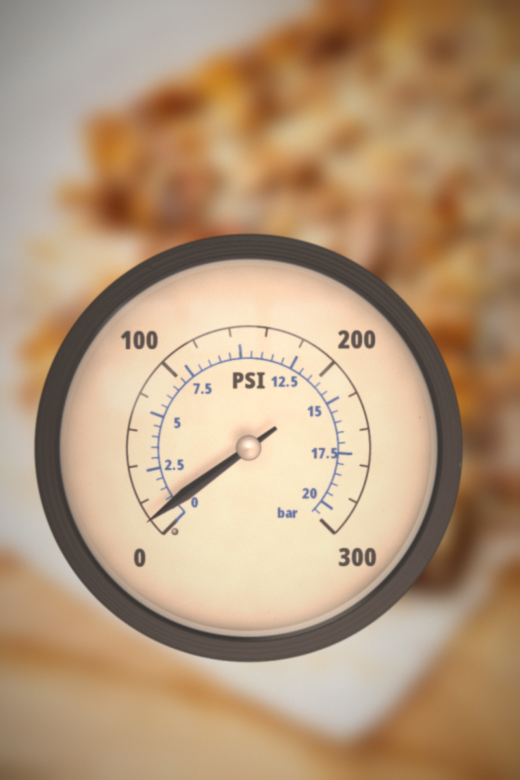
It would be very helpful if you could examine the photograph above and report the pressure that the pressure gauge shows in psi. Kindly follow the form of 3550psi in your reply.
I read 10psi
